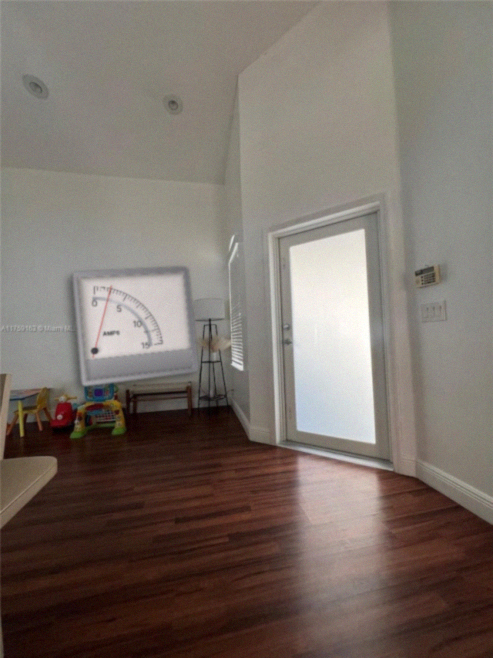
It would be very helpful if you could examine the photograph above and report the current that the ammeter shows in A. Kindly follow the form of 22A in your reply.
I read 2.5A
